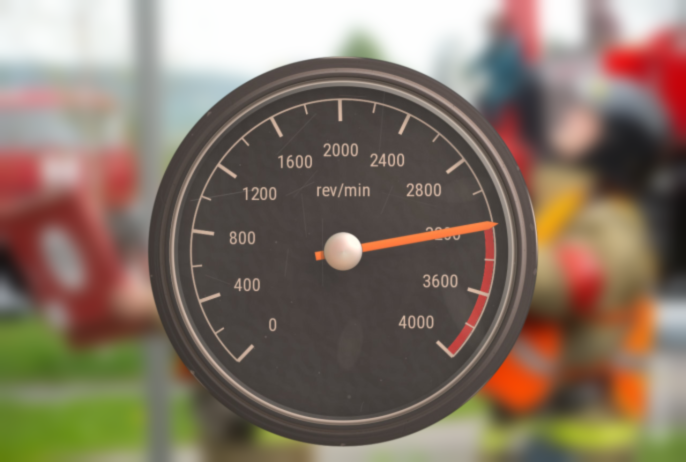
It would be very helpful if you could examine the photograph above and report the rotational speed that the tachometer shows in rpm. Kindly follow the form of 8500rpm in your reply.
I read 3200rpm
